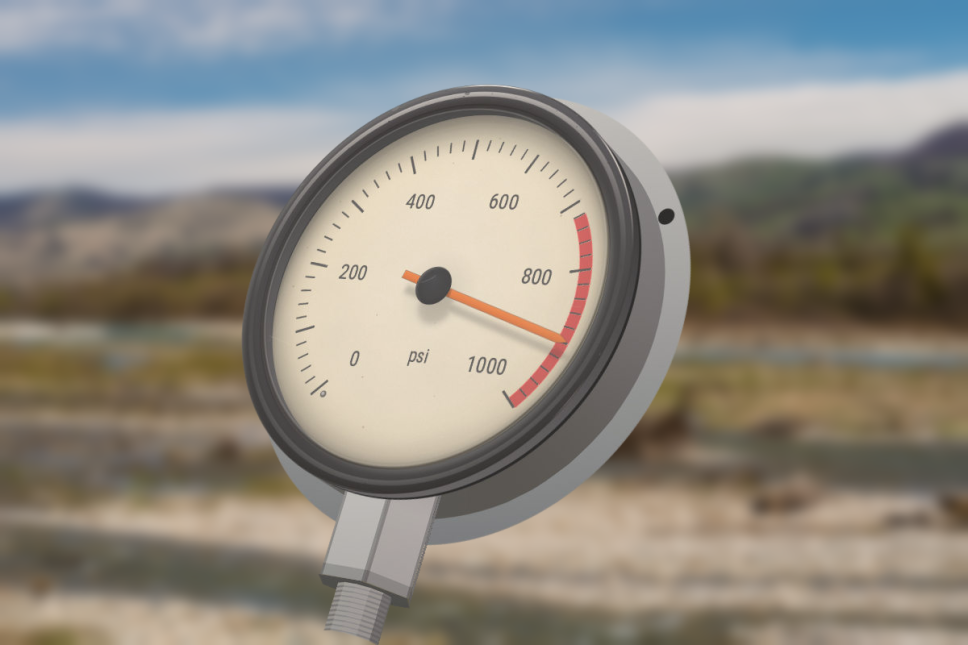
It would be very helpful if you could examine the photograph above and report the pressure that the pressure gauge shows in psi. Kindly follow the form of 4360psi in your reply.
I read 900psi
